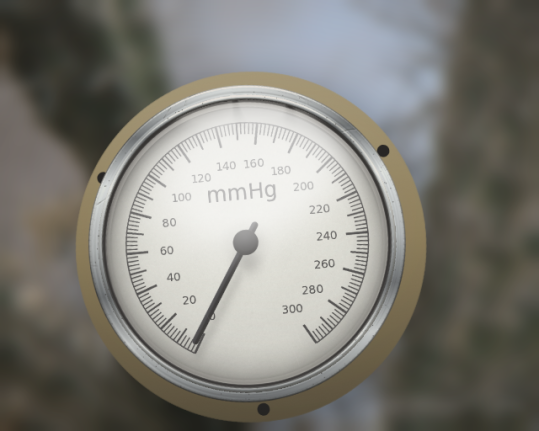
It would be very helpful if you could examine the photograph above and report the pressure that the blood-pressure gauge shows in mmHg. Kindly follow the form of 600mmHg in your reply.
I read 2mmHg
